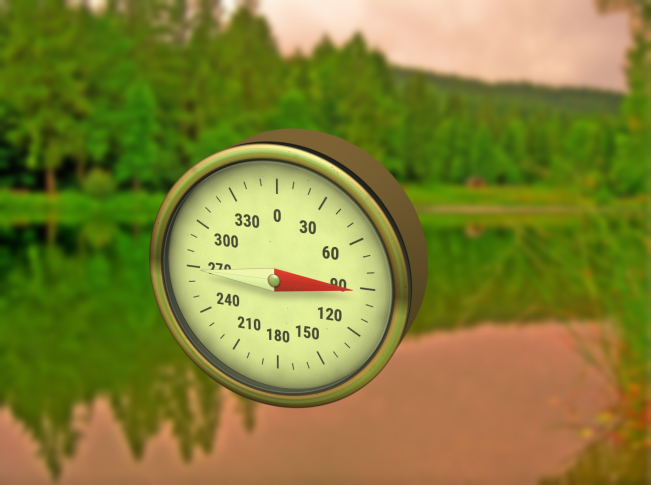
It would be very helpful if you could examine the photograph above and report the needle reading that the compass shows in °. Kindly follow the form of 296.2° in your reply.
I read 90°
